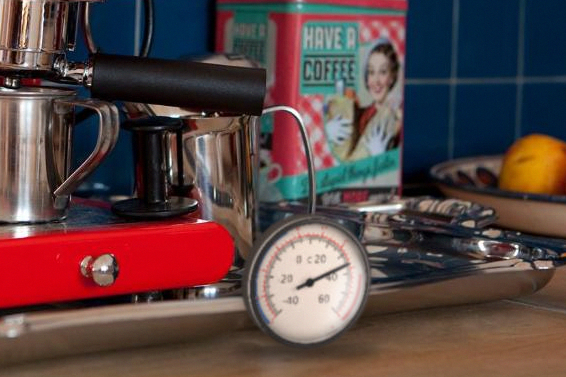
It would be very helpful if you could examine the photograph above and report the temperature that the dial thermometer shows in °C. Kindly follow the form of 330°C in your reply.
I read 35°C
